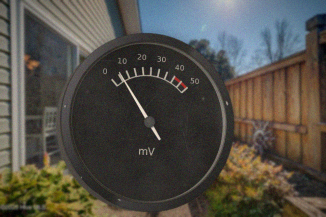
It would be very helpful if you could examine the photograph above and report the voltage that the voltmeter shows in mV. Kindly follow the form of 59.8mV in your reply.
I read 5mV
